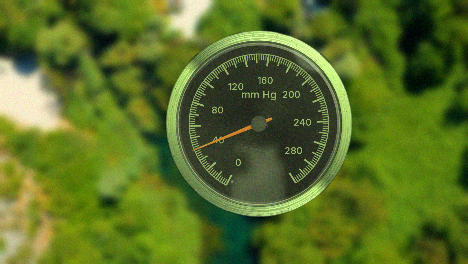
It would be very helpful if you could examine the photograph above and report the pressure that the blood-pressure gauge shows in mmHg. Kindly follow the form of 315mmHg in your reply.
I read 40mmHg
